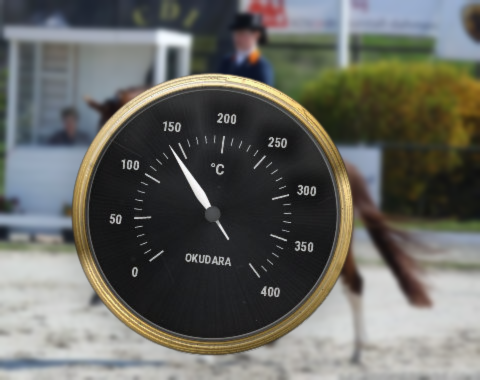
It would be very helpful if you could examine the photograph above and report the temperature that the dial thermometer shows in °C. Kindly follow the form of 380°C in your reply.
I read 140°C
